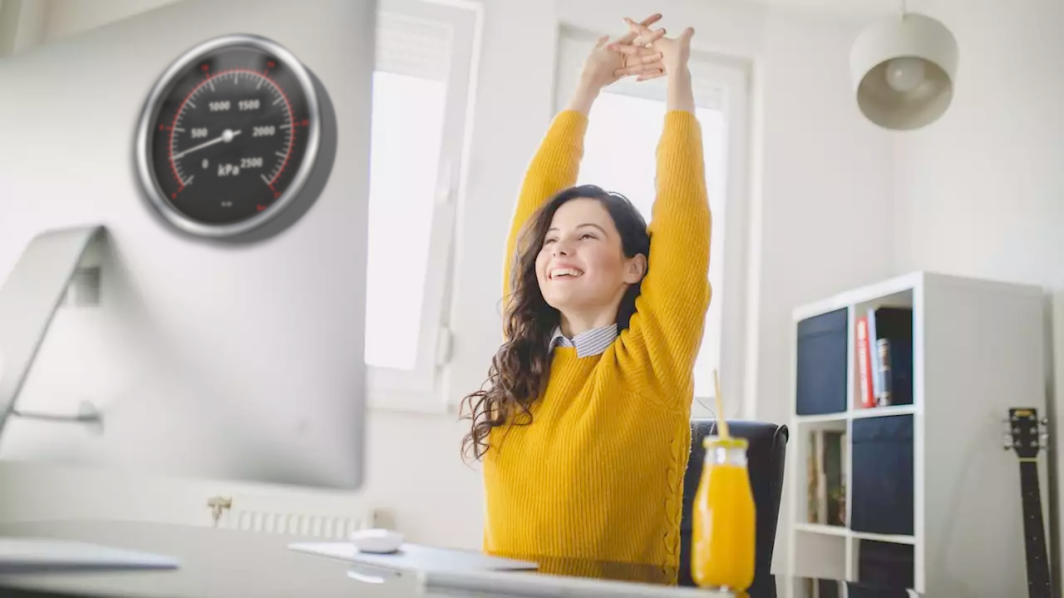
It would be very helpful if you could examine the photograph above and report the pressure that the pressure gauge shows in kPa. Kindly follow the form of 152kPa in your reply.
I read 250kPa
